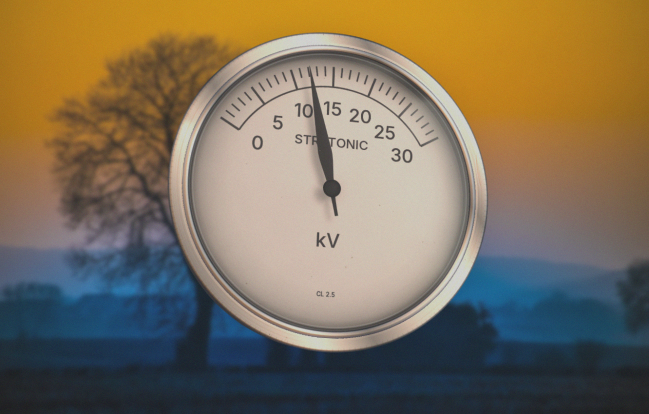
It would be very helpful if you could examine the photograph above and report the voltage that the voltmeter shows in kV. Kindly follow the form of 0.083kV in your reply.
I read 12kV
